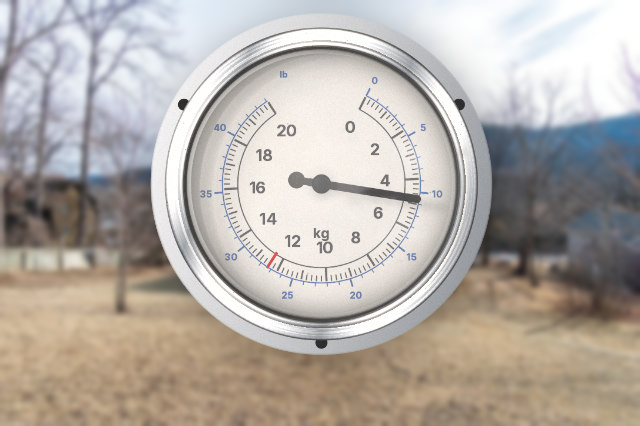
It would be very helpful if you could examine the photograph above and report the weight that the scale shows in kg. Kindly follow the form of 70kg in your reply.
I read 4.8kg
